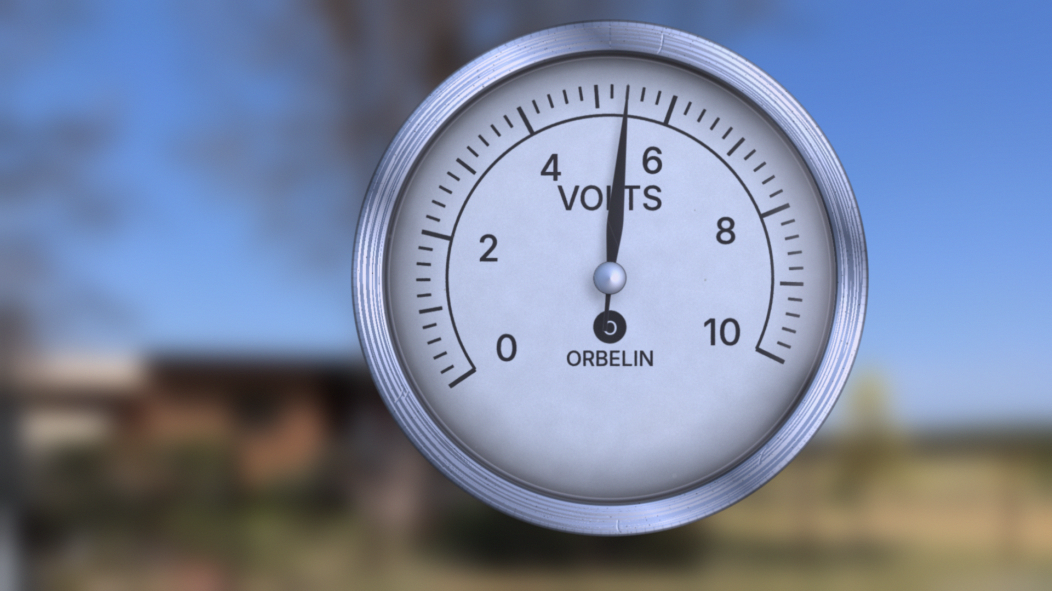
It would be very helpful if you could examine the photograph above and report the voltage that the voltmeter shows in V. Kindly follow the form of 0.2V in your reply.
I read 5.4V
